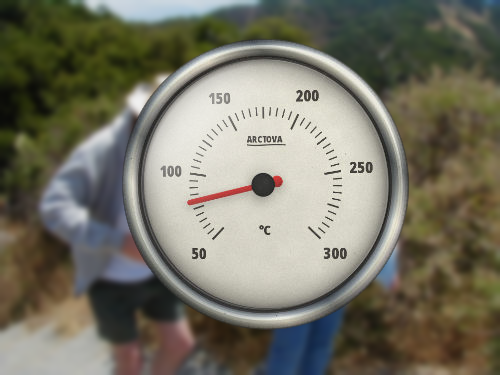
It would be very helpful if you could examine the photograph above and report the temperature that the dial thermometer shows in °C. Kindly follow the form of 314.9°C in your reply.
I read 80°C
